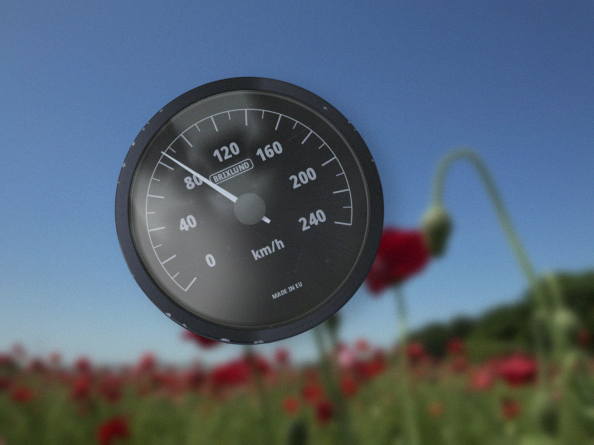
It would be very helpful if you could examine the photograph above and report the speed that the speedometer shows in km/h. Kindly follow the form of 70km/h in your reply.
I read 85km/h
